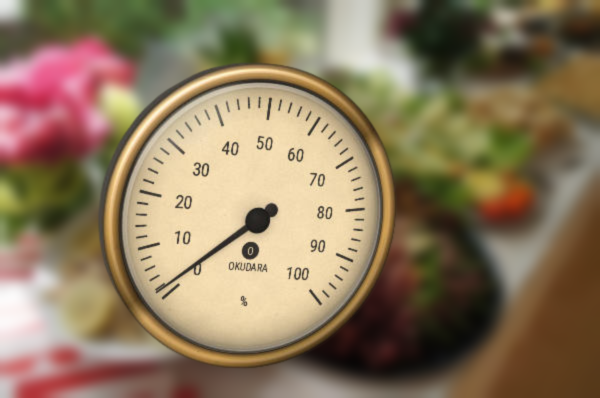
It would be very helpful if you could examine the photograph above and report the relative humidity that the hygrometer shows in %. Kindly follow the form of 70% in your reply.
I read 2%
